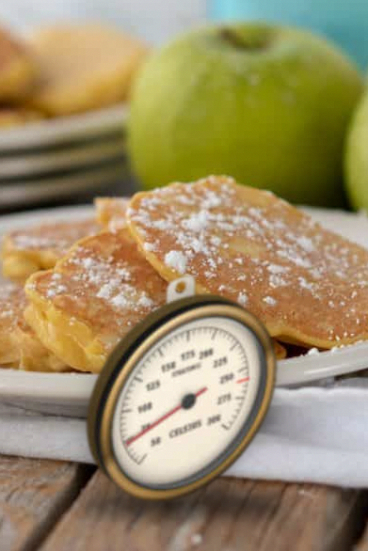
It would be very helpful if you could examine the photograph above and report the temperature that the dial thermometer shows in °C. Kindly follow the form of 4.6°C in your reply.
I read 75°C
